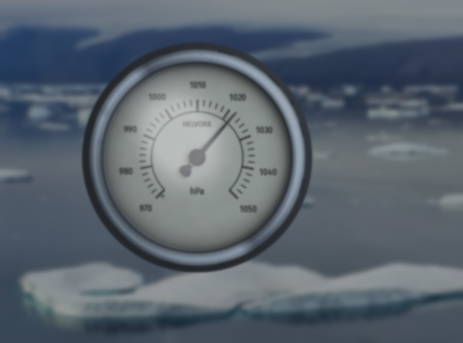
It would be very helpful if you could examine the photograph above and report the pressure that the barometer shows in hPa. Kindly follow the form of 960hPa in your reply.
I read 1022hPa
